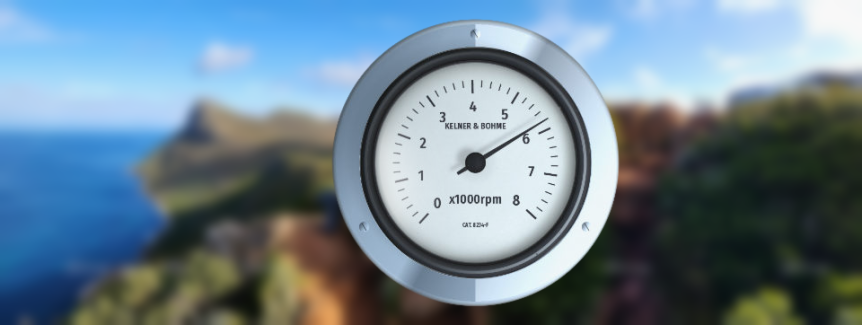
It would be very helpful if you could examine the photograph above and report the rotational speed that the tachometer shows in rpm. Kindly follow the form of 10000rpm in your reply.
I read 5800rpm
